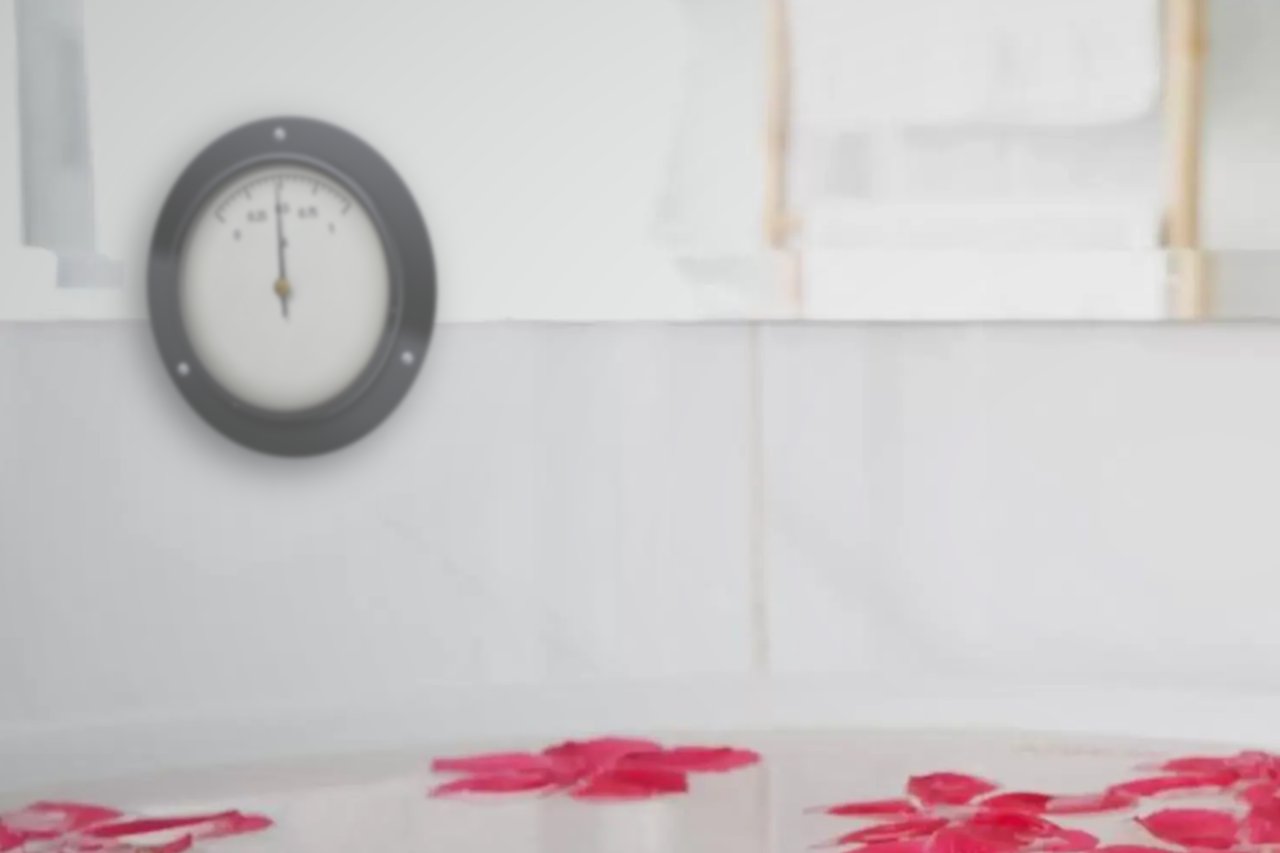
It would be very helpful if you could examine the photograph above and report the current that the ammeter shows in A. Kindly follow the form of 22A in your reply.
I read 0.5A
